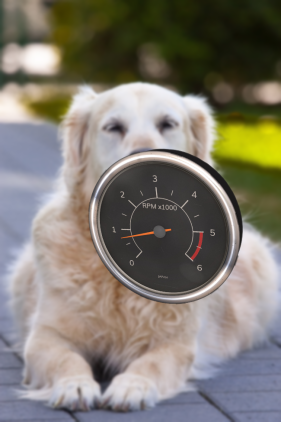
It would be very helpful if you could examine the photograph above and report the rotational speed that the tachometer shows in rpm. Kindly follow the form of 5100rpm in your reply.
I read 750rpm
